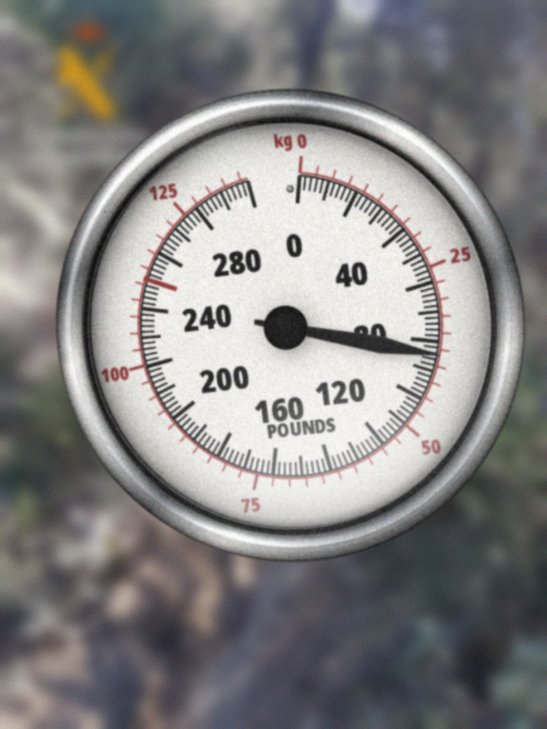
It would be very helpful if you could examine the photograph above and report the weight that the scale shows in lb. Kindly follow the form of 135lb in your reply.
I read 84lb
